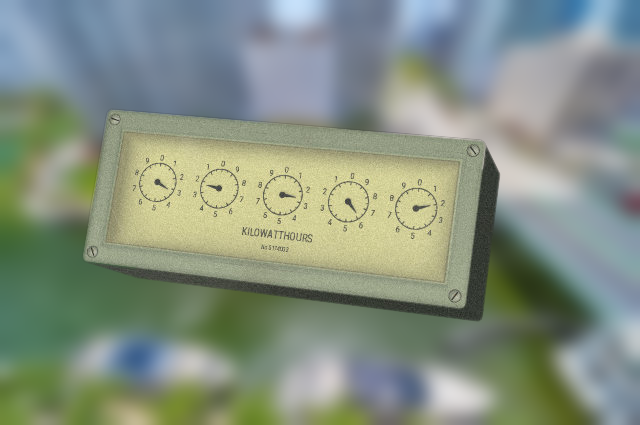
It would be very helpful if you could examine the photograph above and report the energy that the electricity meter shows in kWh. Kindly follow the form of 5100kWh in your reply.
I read 32262kWh
